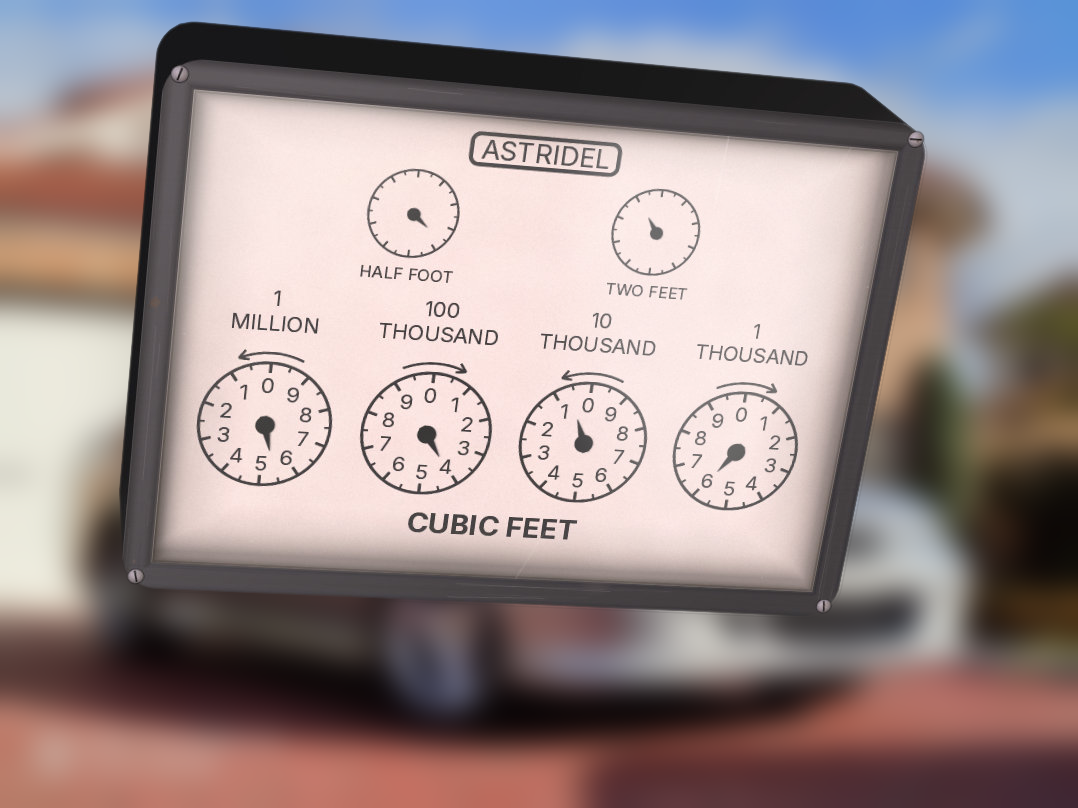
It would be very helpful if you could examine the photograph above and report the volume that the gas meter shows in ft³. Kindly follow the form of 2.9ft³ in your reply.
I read 540600ft³
